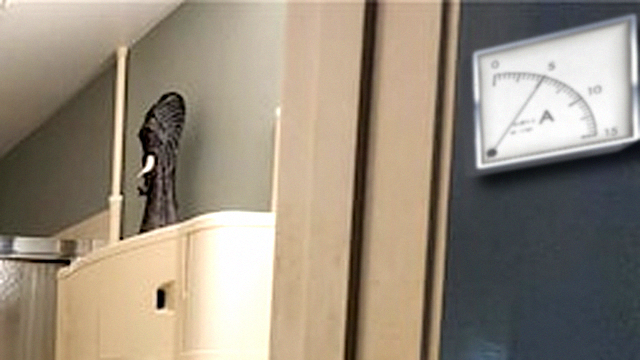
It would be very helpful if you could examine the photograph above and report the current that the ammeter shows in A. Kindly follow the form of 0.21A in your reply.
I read 5A
